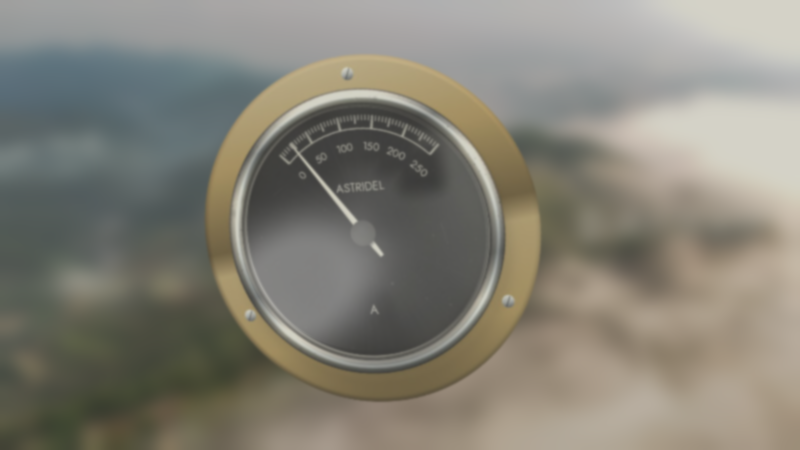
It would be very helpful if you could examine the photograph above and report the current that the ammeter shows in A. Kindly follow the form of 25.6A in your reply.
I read 25A
